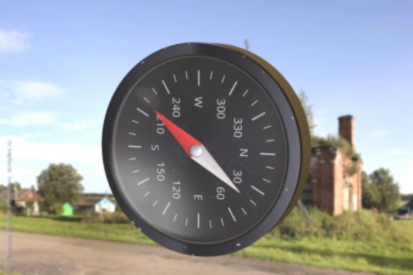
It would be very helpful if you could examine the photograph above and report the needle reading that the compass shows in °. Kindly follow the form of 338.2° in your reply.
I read 220°
